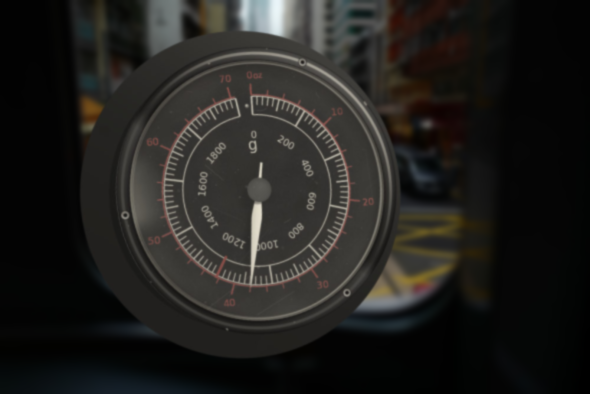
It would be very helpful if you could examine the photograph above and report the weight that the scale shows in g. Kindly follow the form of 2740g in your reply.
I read 1080g
